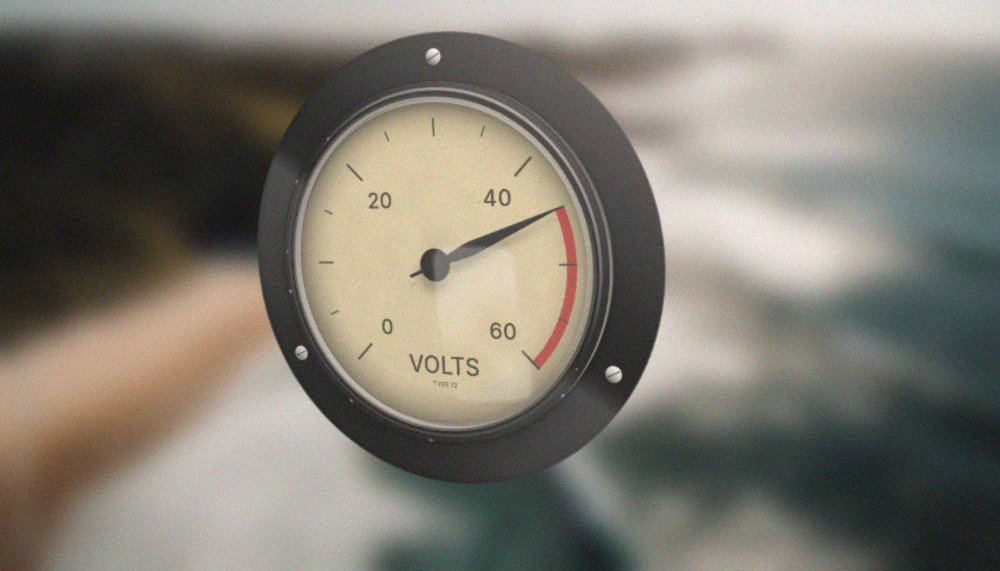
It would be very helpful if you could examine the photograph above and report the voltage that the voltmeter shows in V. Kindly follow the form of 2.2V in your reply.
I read 45V
